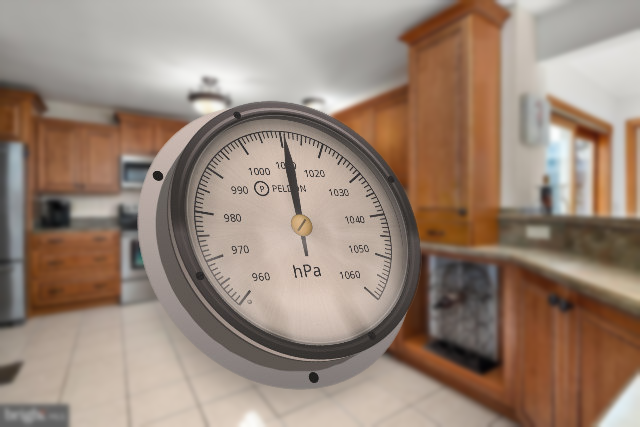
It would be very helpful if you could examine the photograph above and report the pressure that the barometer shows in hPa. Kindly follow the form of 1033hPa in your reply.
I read 1010hPa
